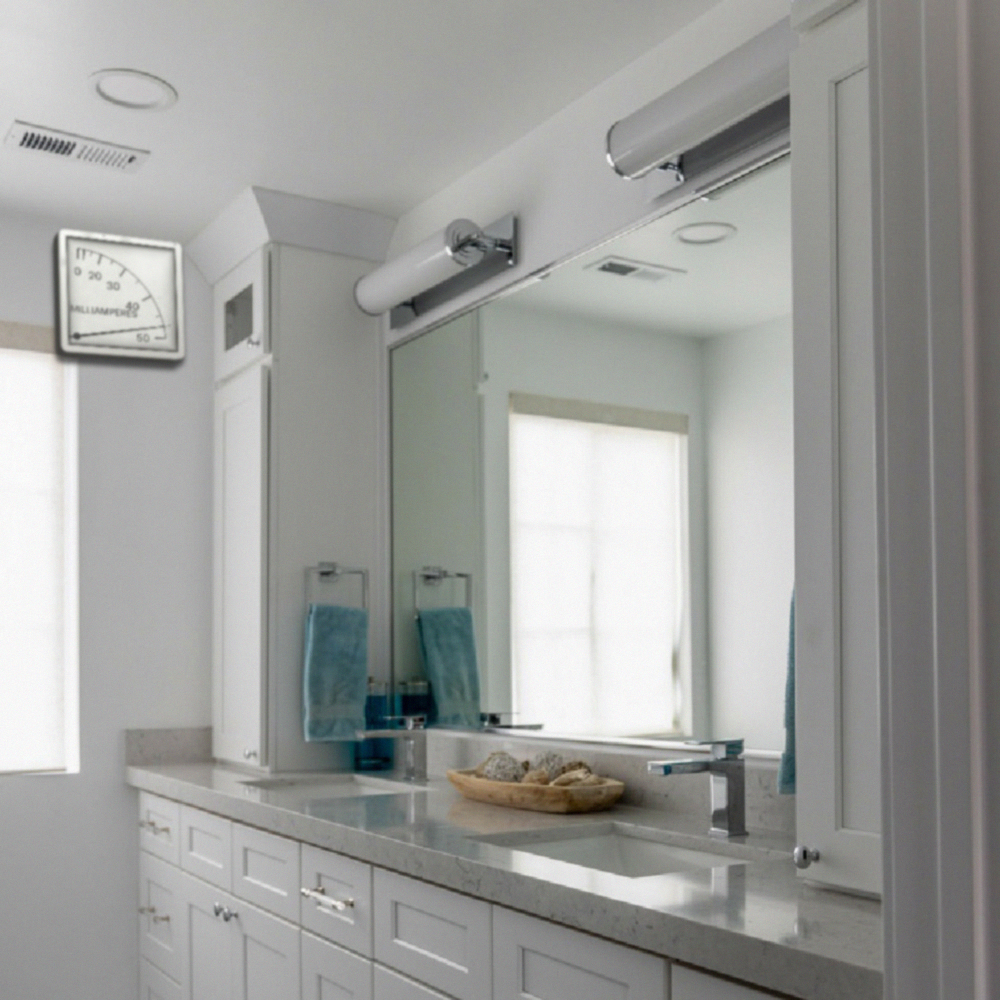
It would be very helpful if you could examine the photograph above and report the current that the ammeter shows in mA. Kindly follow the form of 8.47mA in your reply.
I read 47.5mA
